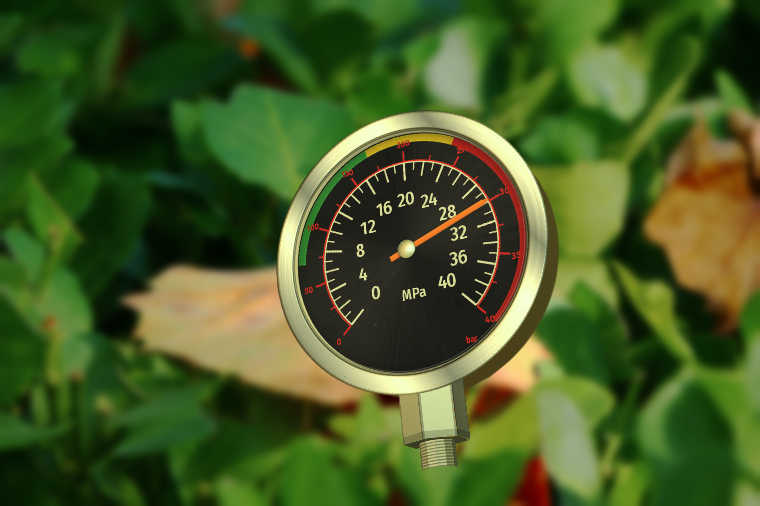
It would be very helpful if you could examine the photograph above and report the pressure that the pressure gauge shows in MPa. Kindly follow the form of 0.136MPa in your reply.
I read 30MPa
